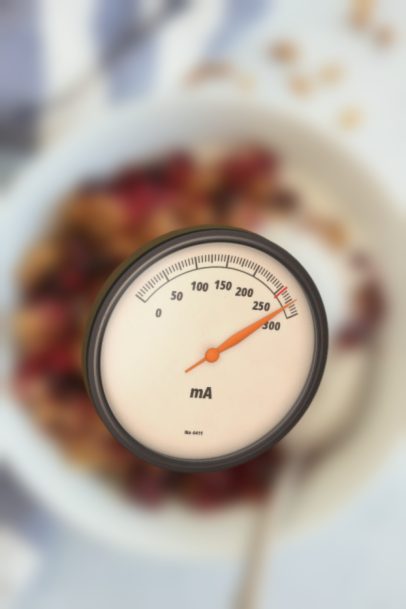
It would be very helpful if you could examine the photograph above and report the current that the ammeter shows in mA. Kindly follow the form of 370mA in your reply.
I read 275mA
